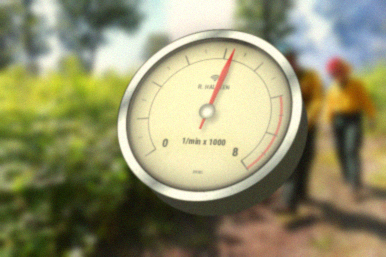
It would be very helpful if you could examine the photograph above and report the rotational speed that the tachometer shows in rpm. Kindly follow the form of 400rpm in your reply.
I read 4250rpm
